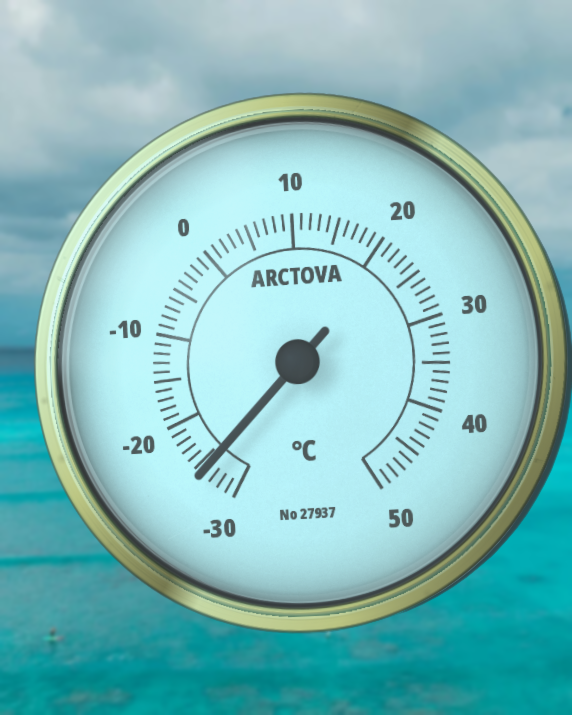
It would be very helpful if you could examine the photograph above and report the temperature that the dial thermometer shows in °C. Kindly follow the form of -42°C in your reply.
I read -26°C
